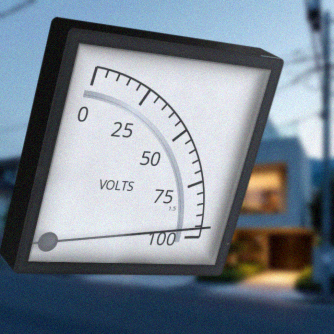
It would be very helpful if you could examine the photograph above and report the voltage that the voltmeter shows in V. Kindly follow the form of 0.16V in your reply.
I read 95V
